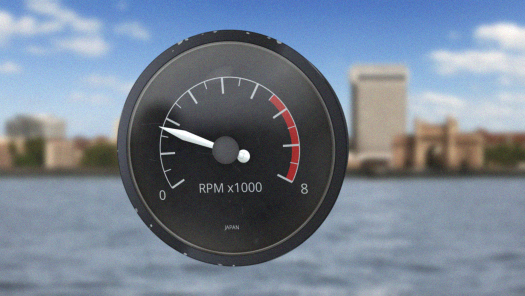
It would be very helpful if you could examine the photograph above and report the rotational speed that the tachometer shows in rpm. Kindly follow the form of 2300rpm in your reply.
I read 1750rpm
